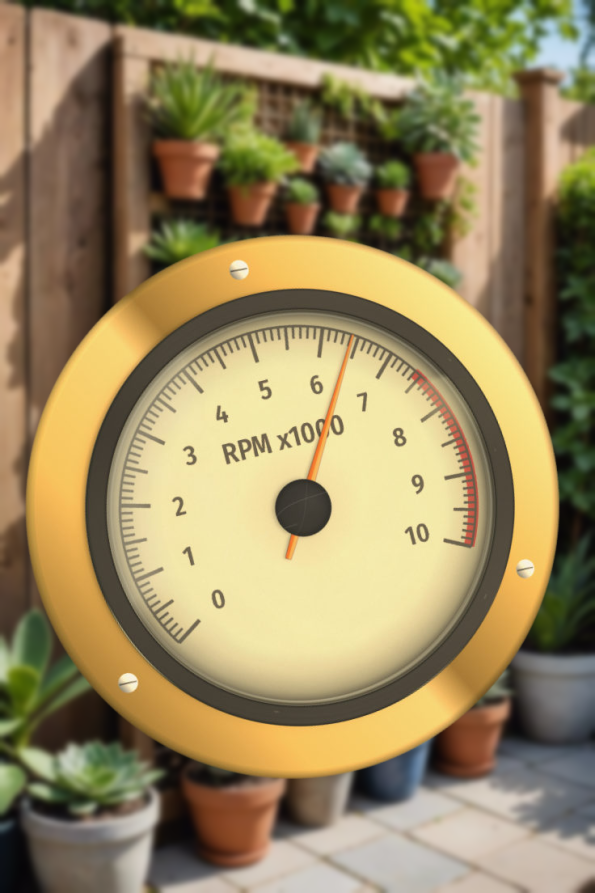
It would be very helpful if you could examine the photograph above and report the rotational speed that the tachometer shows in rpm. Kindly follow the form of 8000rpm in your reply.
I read 6400rpm
